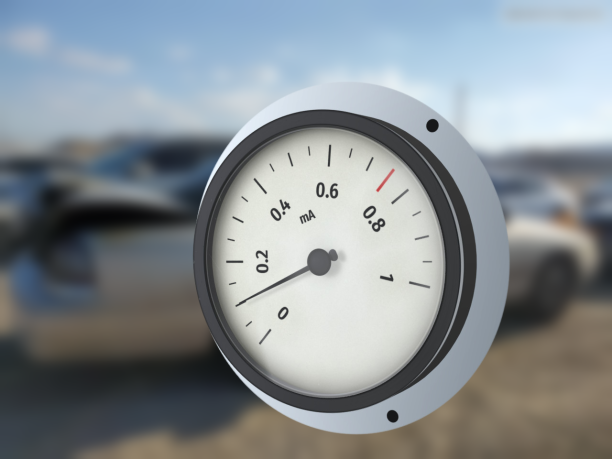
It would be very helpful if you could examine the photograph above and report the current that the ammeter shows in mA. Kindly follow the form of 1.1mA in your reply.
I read 0.1mA
